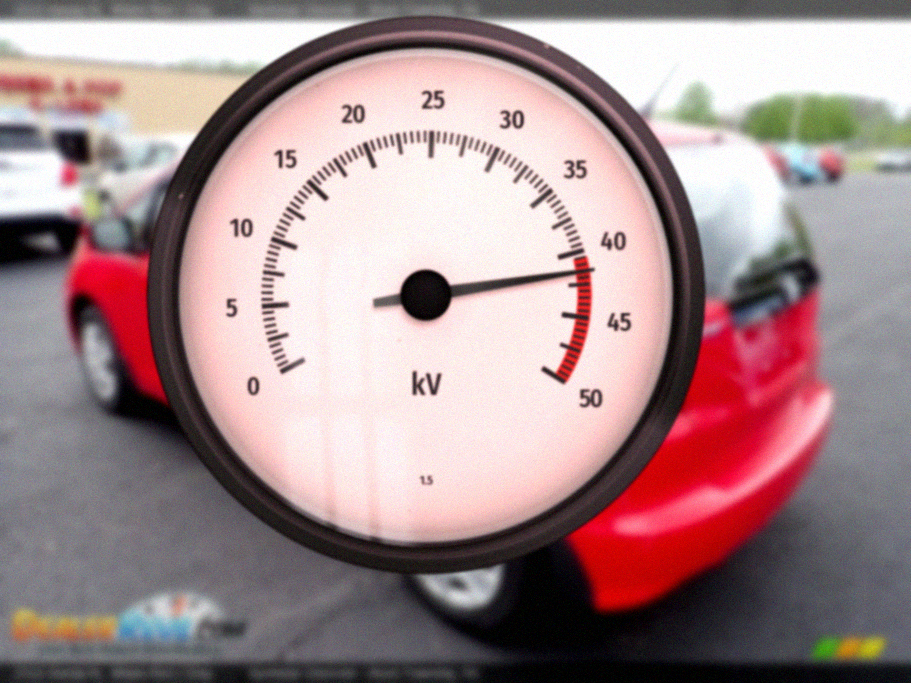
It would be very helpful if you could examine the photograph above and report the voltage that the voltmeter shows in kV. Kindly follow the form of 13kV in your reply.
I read 41.5kV
